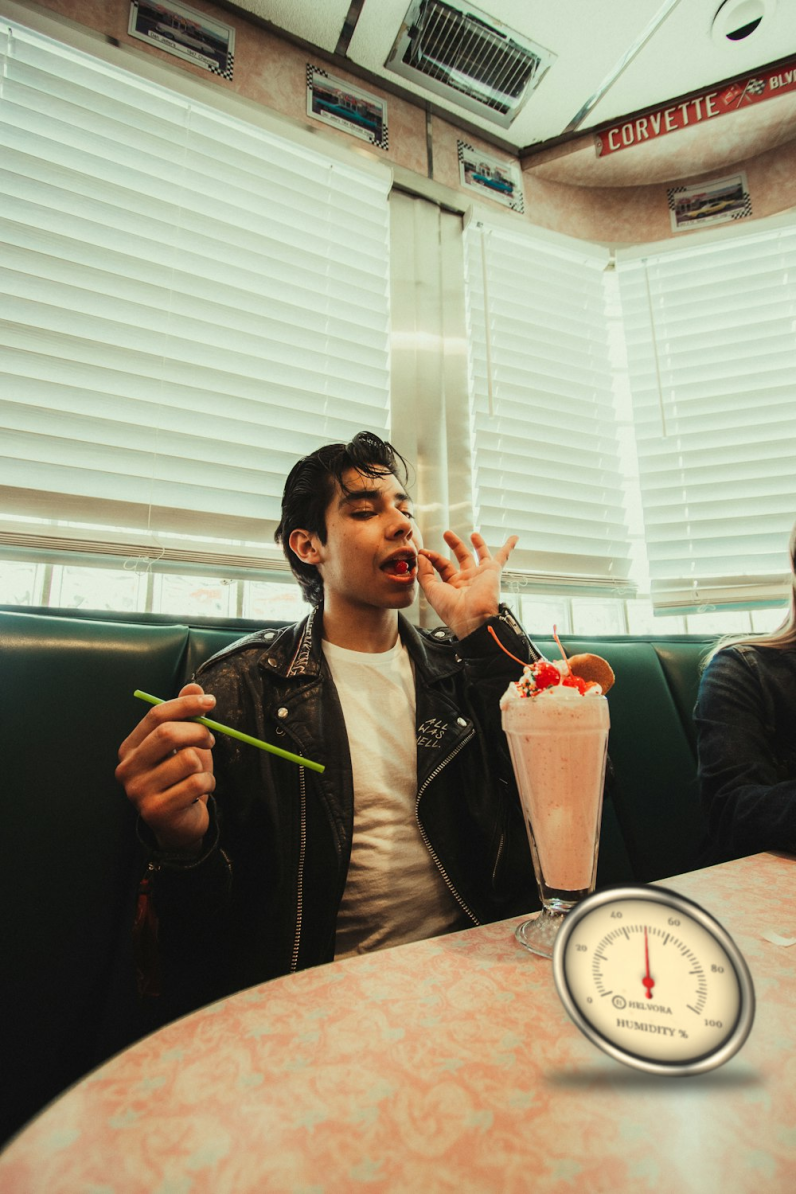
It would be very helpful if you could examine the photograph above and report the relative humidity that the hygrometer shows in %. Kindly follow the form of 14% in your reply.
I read 50%
